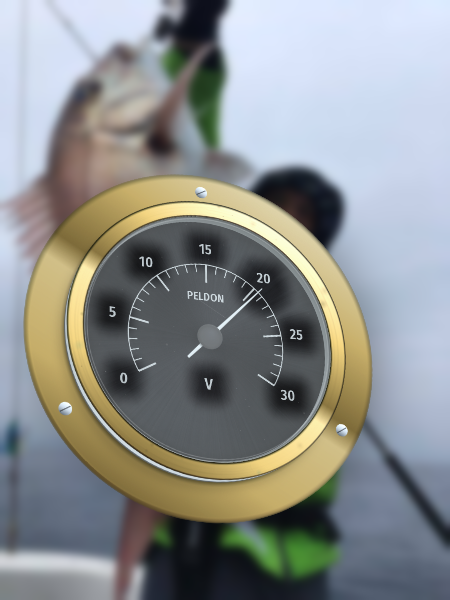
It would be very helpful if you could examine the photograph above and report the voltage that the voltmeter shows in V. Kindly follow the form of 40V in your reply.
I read 20.5V
